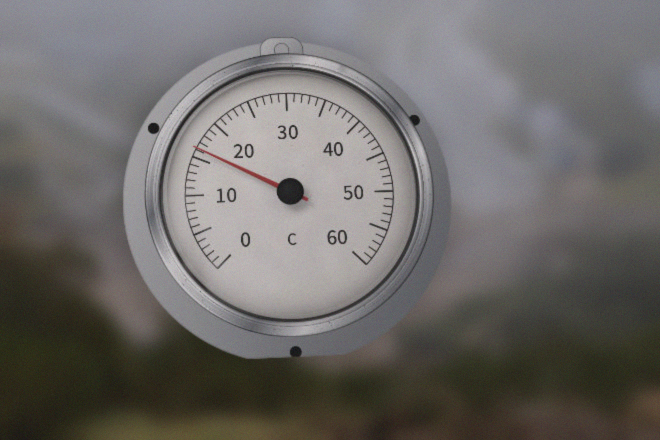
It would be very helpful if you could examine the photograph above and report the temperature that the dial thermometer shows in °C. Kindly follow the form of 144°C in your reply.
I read 16°C
